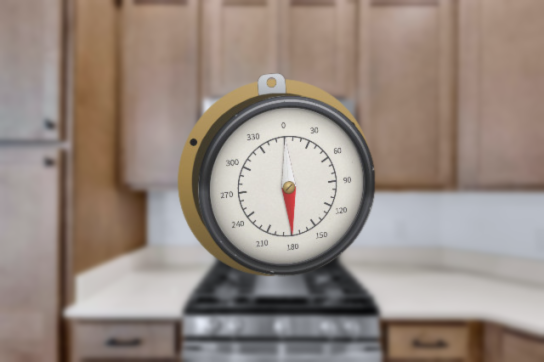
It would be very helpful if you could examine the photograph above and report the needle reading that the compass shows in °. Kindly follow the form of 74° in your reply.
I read 180°
